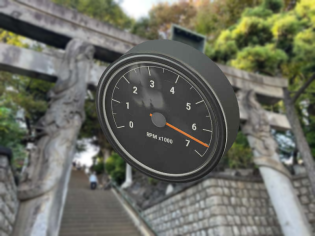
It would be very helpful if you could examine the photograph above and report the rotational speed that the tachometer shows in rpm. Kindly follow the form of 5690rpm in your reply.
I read 6500rpm
